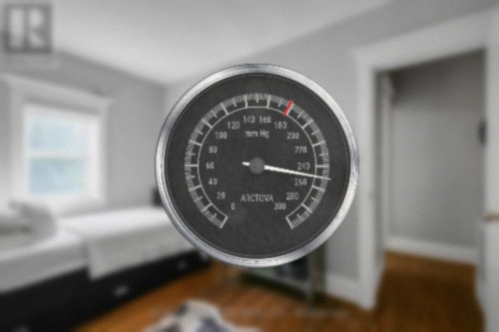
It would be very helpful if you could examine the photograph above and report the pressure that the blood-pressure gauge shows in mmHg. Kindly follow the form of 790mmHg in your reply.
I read 250mmHg
